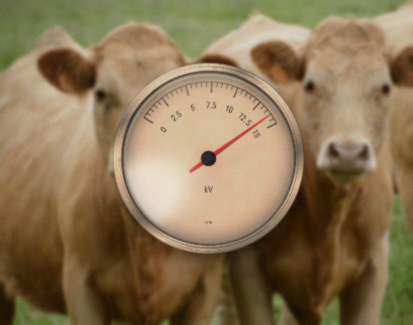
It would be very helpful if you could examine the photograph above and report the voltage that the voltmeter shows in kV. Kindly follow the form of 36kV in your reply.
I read 14kV
